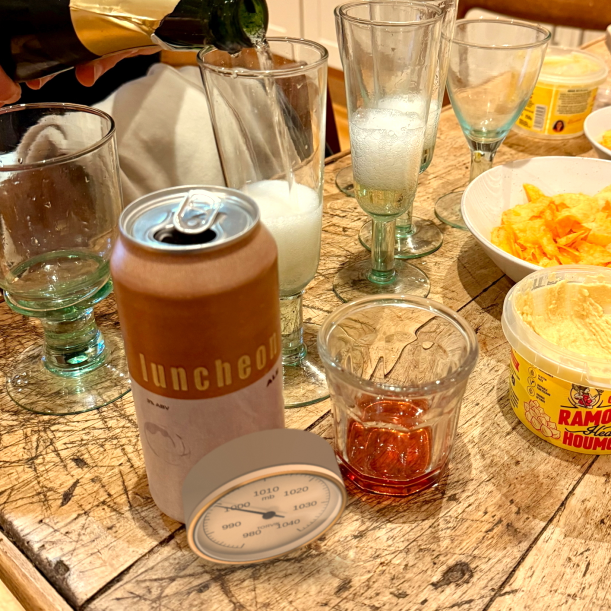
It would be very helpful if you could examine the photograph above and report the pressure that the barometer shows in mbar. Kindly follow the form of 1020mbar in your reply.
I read 1000mbar
